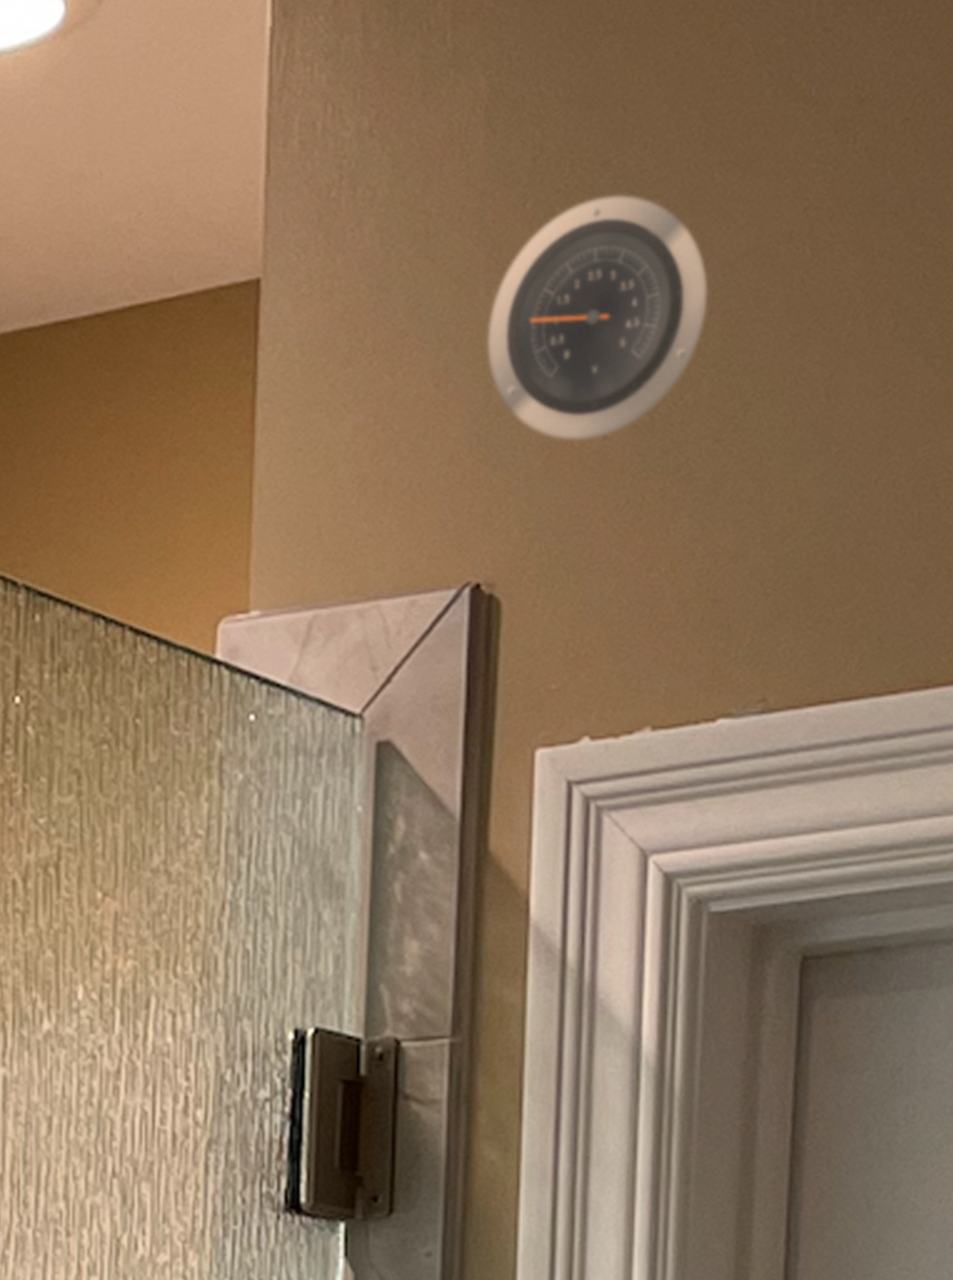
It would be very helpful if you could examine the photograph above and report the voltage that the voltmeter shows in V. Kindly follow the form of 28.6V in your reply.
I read 1V
